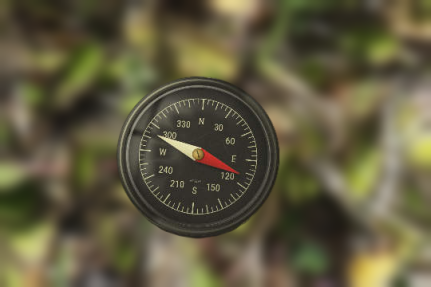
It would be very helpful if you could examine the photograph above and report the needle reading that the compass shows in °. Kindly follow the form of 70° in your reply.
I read 110°
